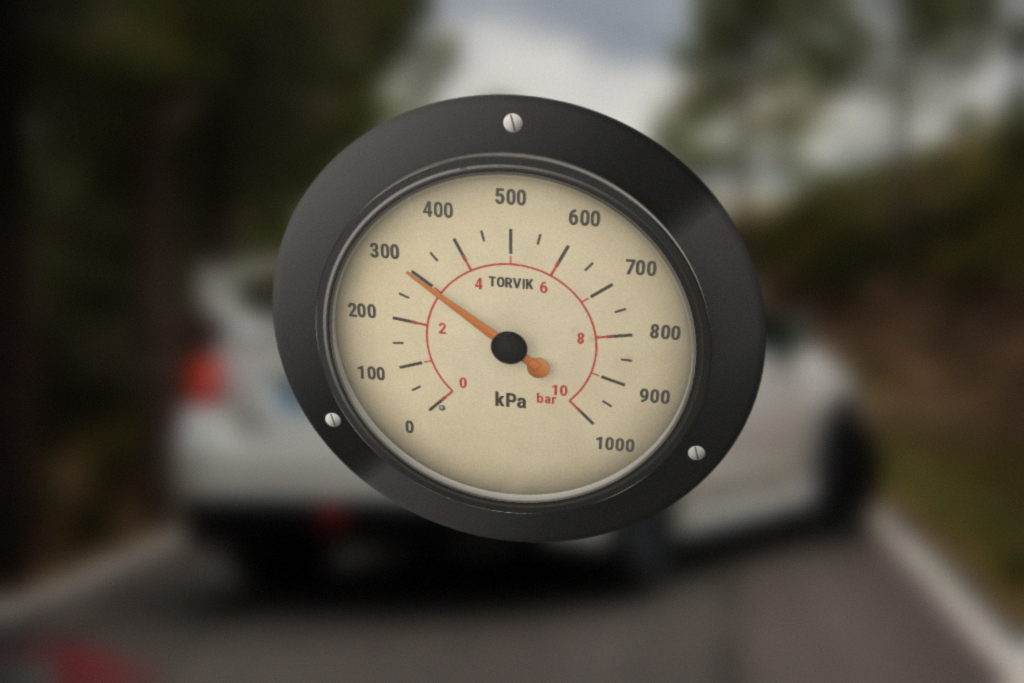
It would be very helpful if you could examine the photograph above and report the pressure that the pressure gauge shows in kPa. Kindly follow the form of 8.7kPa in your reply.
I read 300kPa
